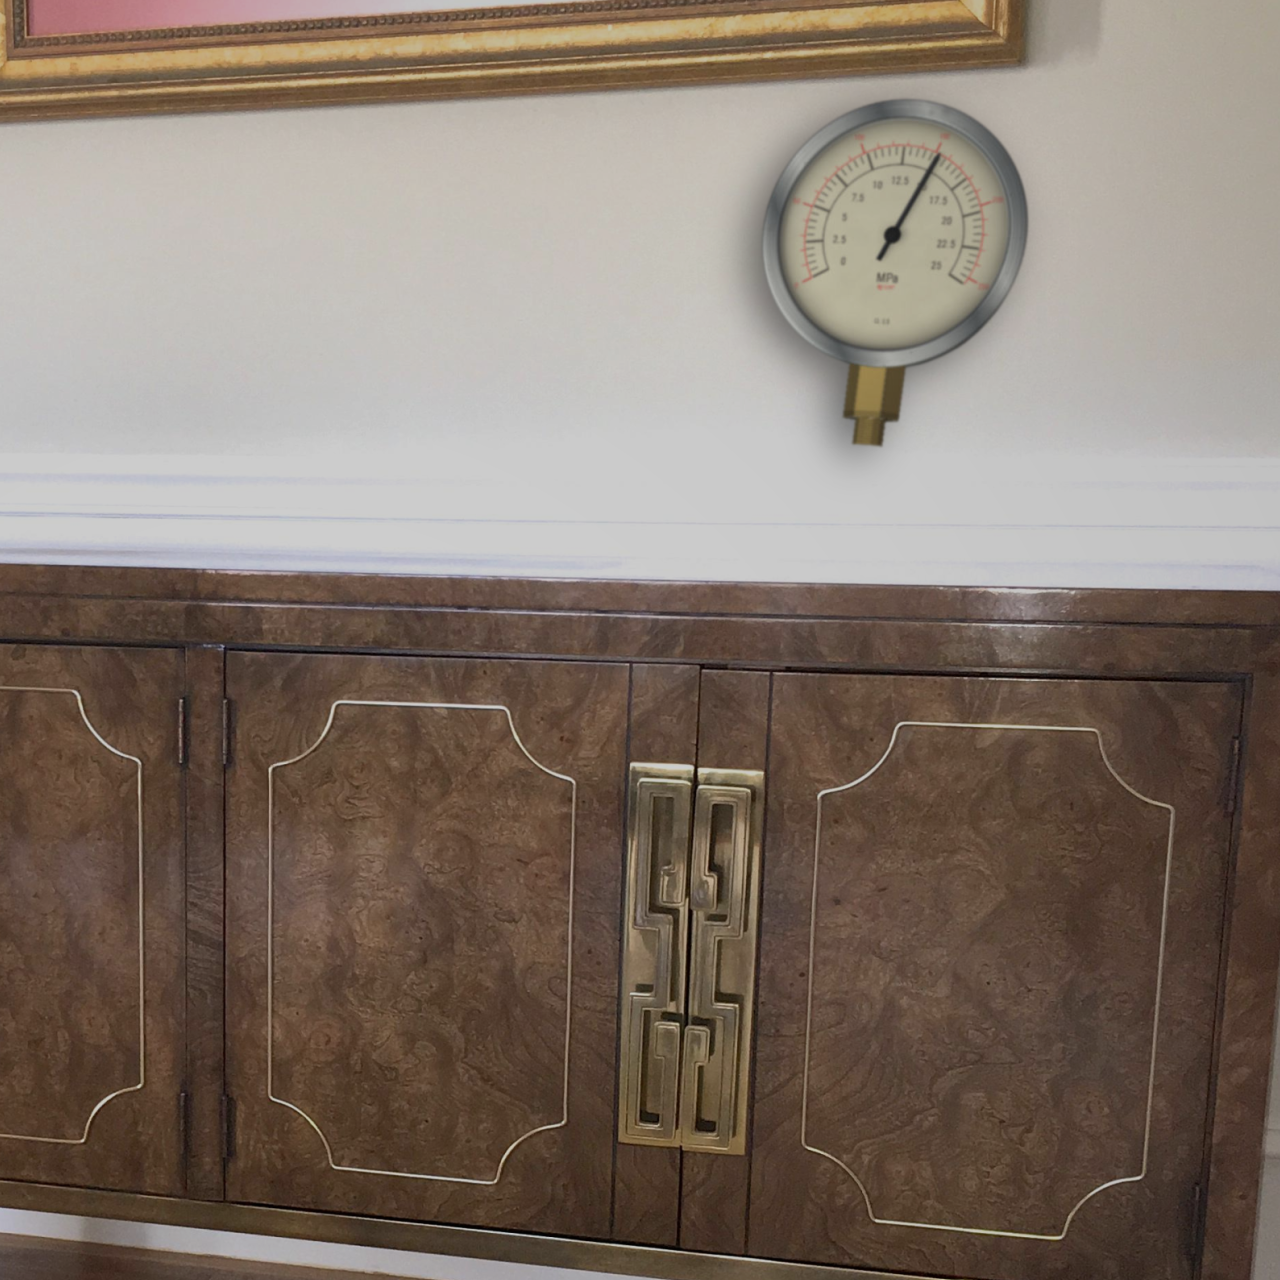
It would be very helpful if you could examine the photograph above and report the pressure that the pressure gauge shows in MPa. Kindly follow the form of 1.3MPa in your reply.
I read 15MPa
